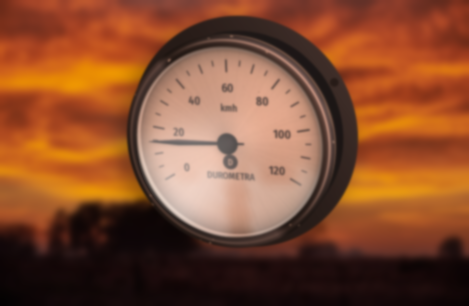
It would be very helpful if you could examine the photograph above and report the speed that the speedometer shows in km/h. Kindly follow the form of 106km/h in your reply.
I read 15km/h
